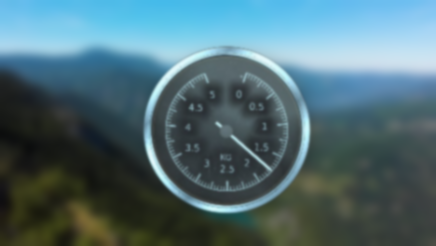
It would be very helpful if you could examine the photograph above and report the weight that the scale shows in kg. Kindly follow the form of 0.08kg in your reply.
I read 1.75kg
